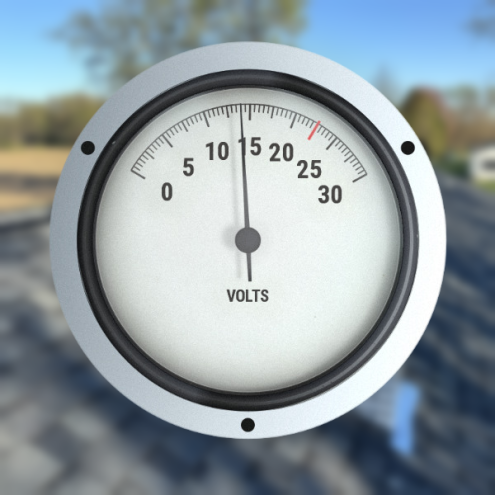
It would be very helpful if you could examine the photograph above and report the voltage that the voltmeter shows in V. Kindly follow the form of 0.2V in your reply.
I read 14V
